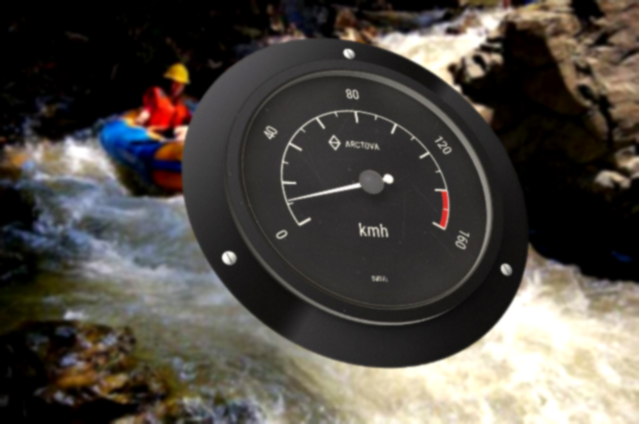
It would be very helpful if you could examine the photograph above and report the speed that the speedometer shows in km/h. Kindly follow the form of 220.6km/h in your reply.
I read 10km/h
